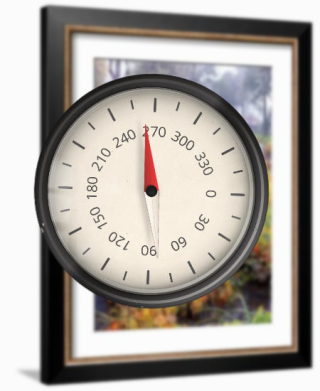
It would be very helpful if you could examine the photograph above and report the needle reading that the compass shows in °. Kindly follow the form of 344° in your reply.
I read 262.5°
